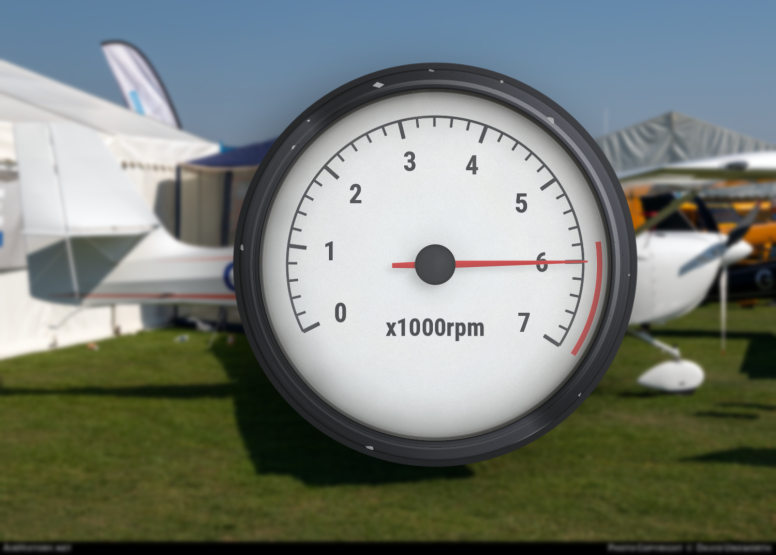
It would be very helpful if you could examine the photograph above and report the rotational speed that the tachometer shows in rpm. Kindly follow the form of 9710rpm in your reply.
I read 6000rpm
